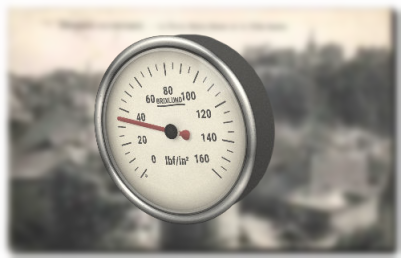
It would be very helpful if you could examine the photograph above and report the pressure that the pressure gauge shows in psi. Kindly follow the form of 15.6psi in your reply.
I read 35psi
